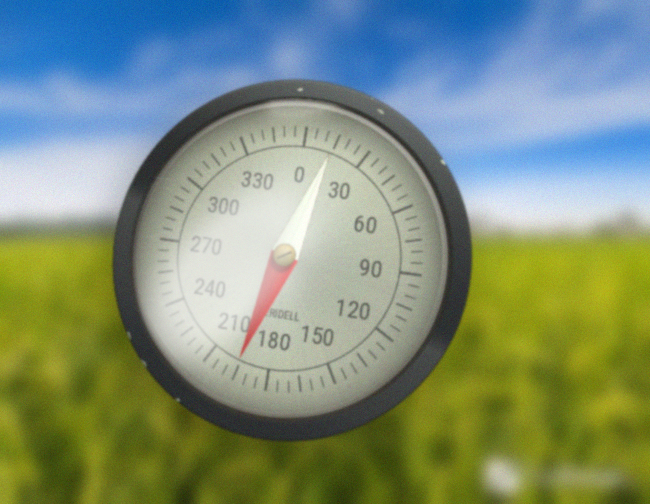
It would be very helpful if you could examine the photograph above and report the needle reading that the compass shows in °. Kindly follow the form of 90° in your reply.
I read 195°
